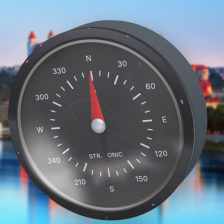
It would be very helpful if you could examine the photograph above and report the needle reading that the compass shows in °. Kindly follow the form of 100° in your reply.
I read 0°
